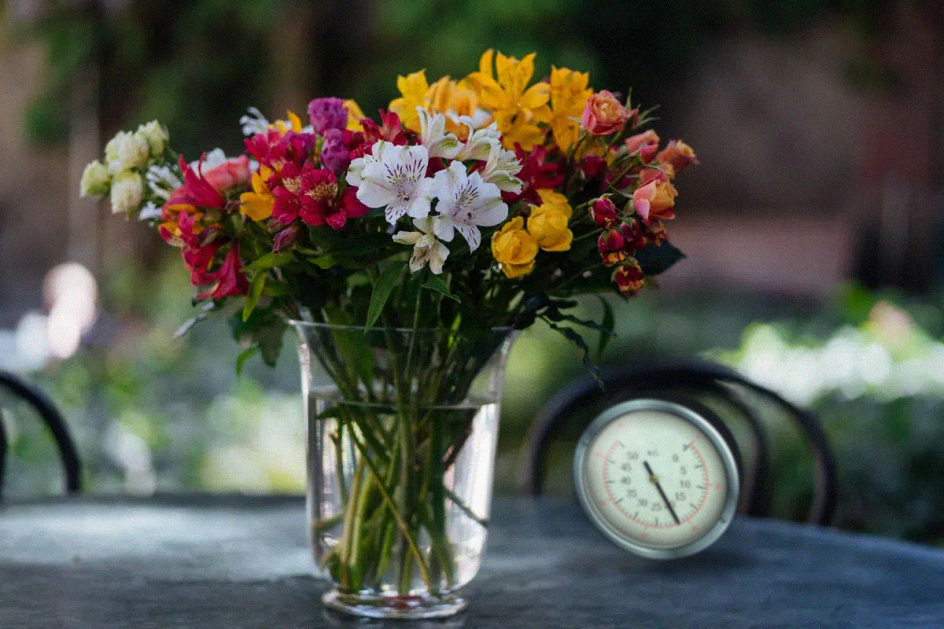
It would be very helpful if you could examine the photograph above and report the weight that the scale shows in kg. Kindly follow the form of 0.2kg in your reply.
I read 20kg
